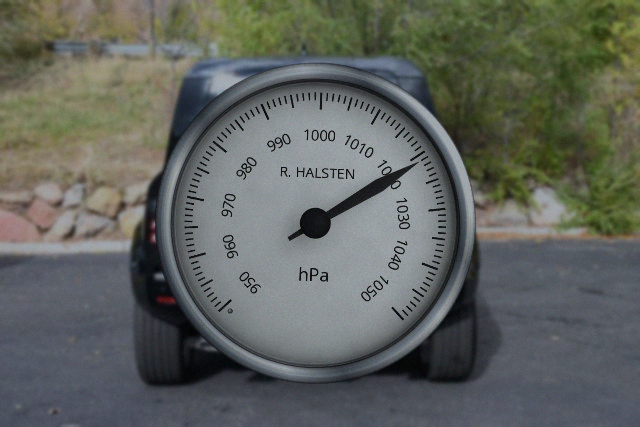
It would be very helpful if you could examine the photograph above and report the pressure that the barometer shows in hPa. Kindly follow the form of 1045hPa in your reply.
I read 1021hPa
